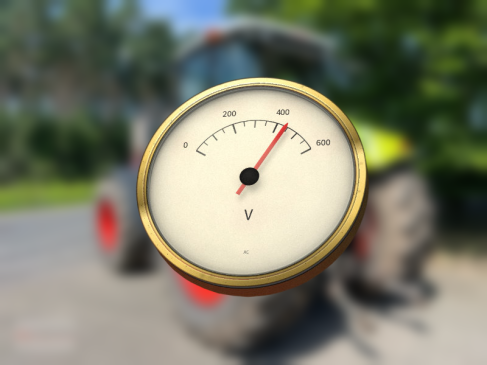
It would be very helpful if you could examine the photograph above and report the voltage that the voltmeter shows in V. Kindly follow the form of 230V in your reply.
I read 450V
